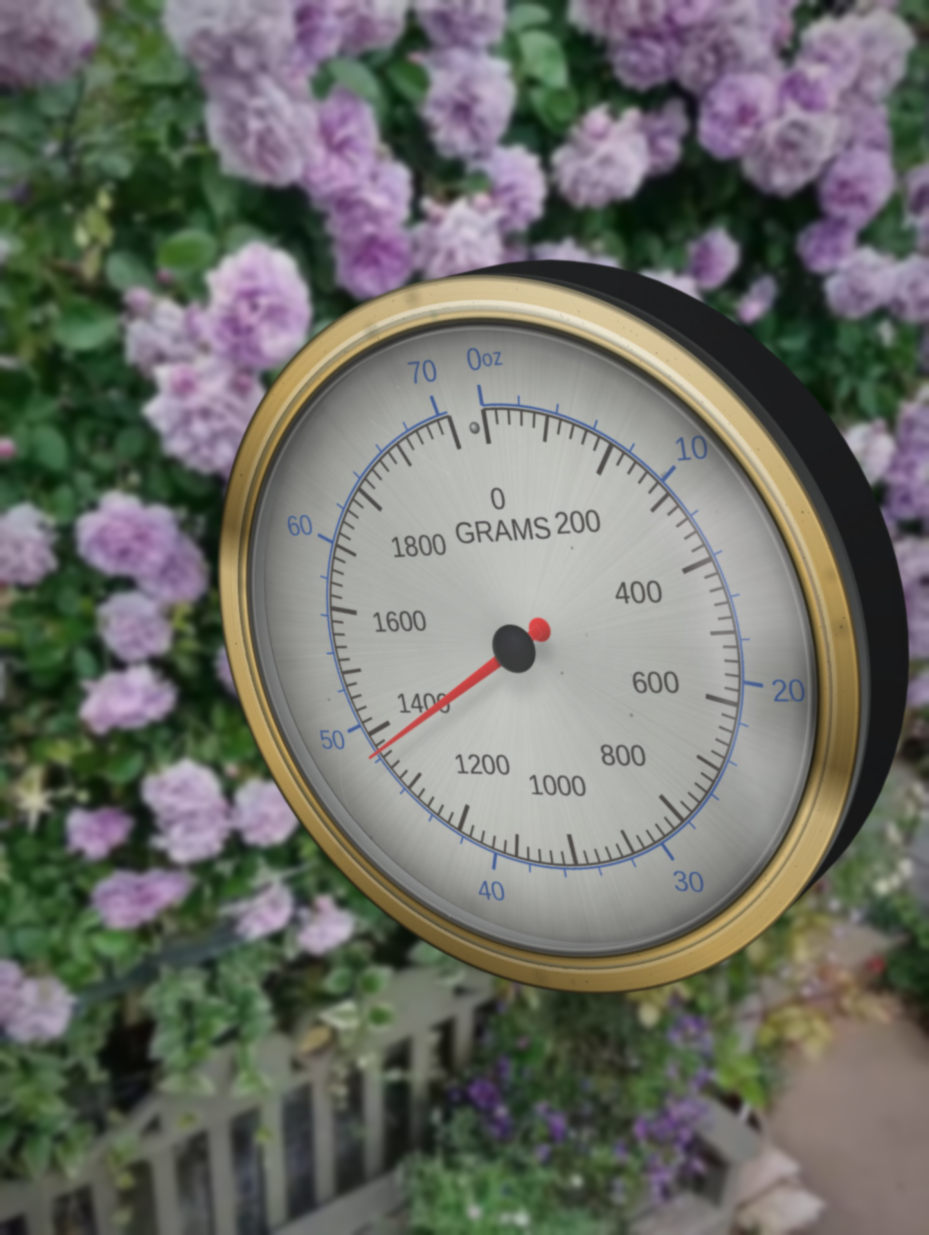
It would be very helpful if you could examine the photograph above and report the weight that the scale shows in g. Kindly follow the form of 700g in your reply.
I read 1370g
